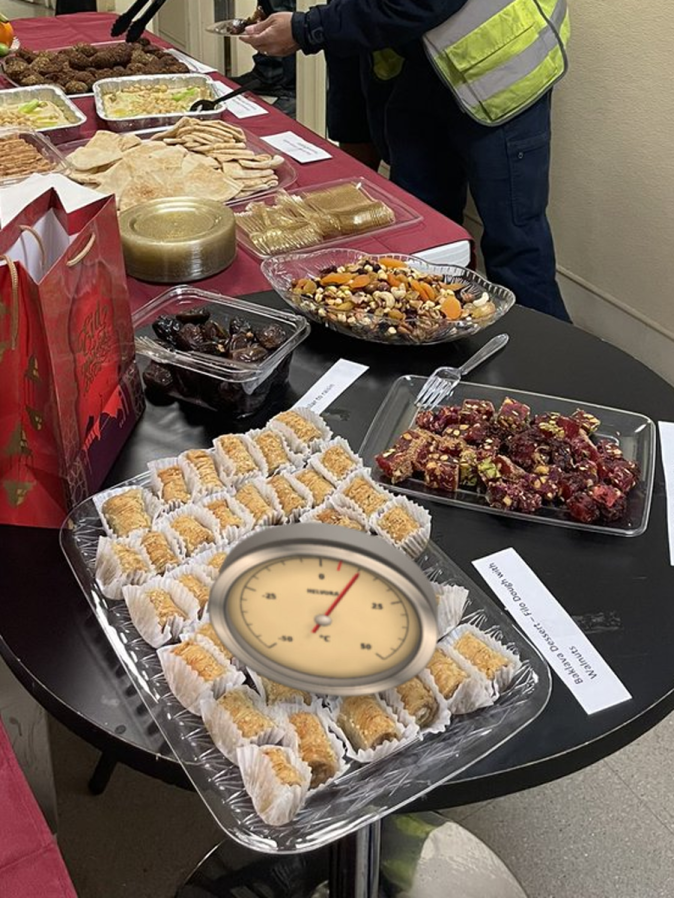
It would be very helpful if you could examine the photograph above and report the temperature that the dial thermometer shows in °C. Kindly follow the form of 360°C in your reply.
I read 10°C
